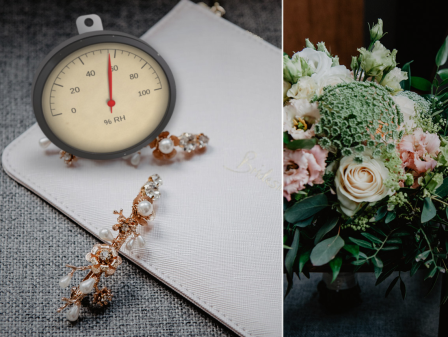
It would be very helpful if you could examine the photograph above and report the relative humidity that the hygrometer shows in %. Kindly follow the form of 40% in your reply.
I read 56%
